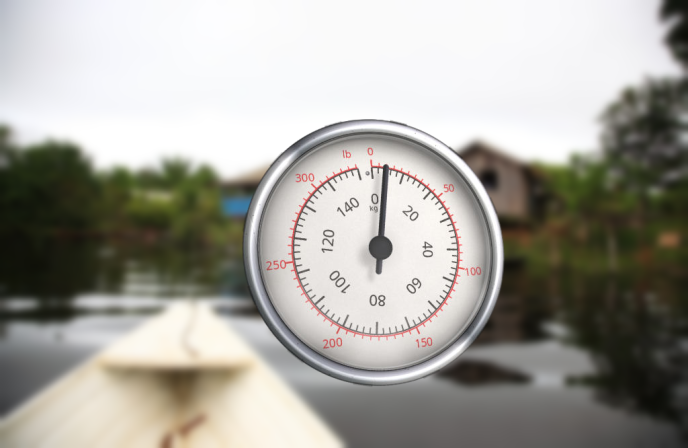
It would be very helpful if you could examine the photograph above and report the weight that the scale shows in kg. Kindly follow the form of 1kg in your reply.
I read 4kg
